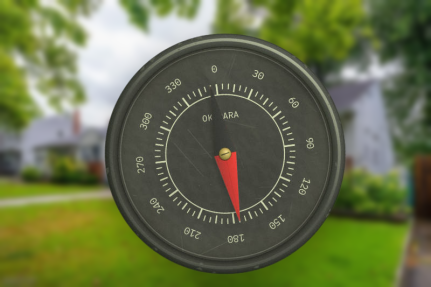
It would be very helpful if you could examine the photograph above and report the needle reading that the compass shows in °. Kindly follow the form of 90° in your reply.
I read 175°
